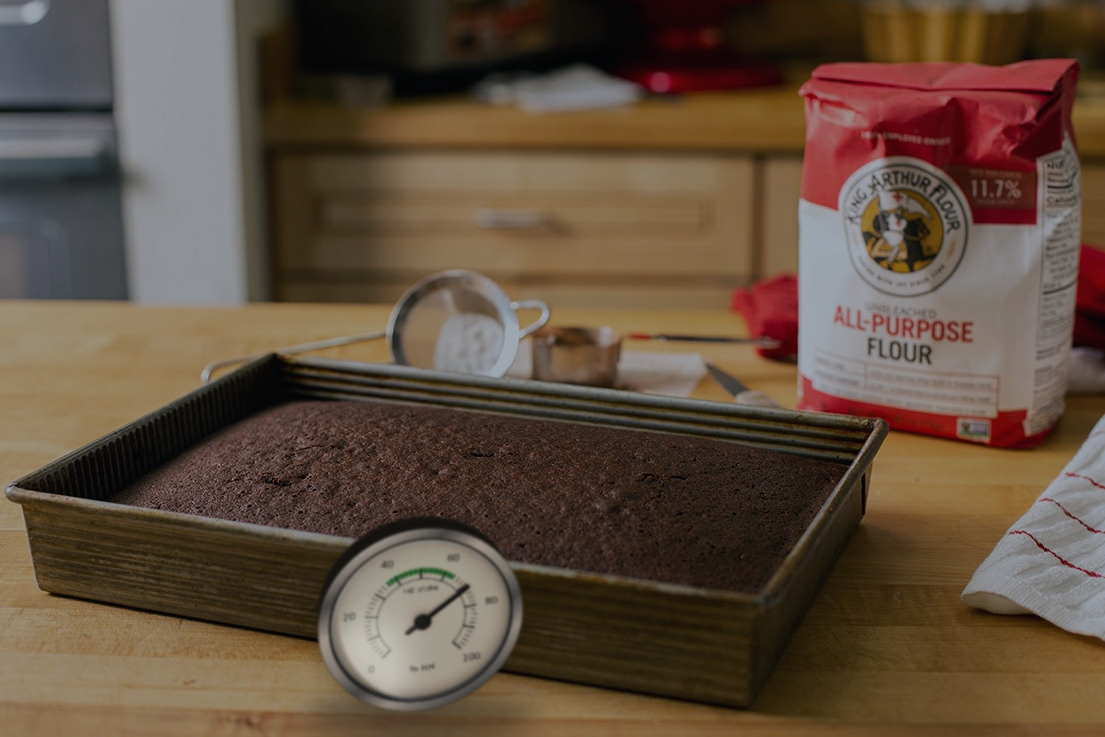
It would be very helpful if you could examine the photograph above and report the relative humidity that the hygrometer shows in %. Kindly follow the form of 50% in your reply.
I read 70%
